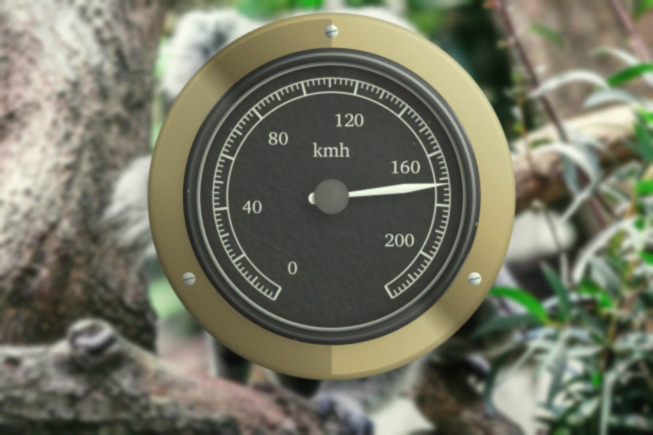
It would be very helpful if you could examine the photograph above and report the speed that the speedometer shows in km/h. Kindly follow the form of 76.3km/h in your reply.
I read 172km/h
